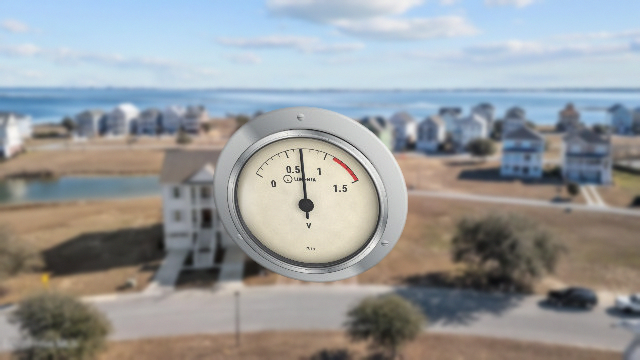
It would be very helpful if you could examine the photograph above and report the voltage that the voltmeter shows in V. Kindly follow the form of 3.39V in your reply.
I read 0.7V
